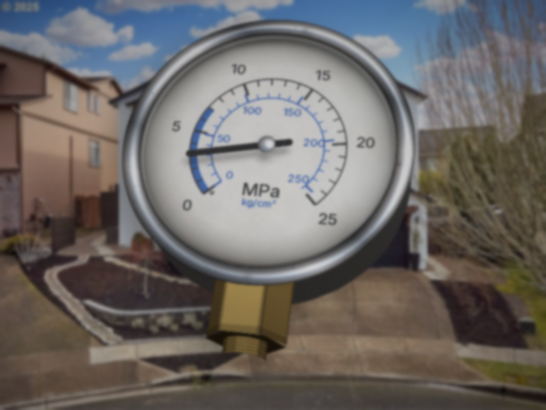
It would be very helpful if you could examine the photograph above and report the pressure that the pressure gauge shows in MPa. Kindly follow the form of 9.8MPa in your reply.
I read 3MPa
